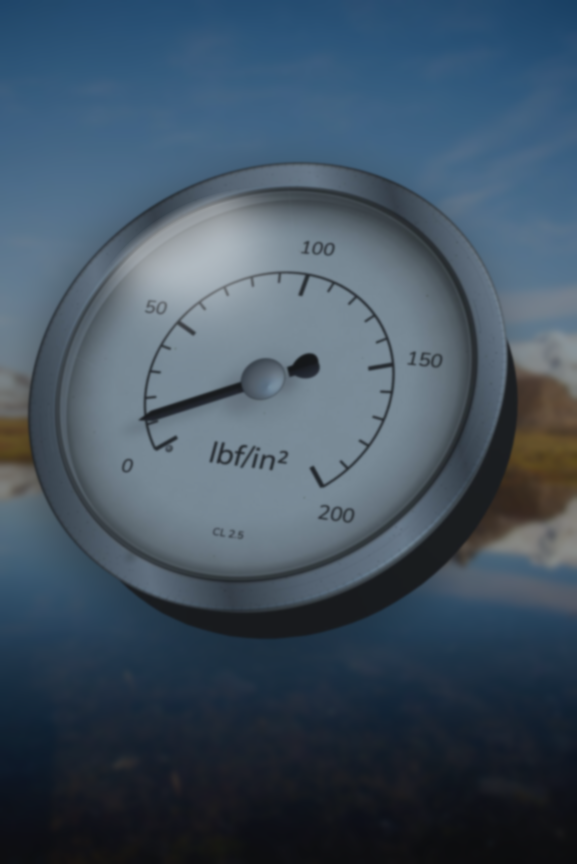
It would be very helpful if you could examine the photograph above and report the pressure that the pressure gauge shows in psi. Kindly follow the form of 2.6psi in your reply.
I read 10psi
